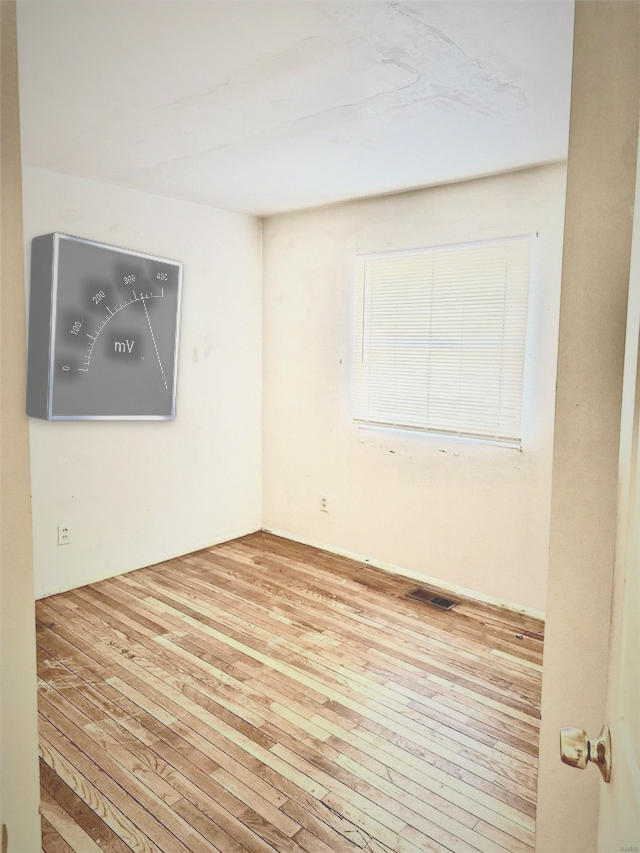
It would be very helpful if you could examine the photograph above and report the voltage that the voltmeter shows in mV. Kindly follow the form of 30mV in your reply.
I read 320mV
